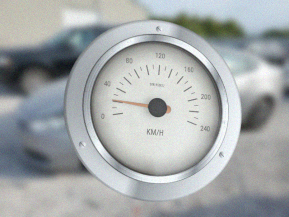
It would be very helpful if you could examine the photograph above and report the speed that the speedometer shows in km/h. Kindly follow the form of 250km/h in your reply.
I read 20km/h
